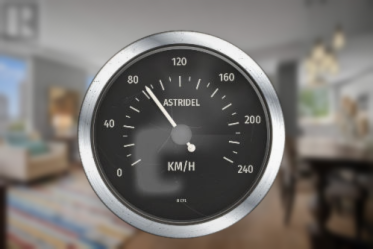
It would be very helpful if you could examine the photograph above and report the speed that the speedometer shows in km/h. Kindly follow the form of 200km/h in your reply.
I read 85km/h
